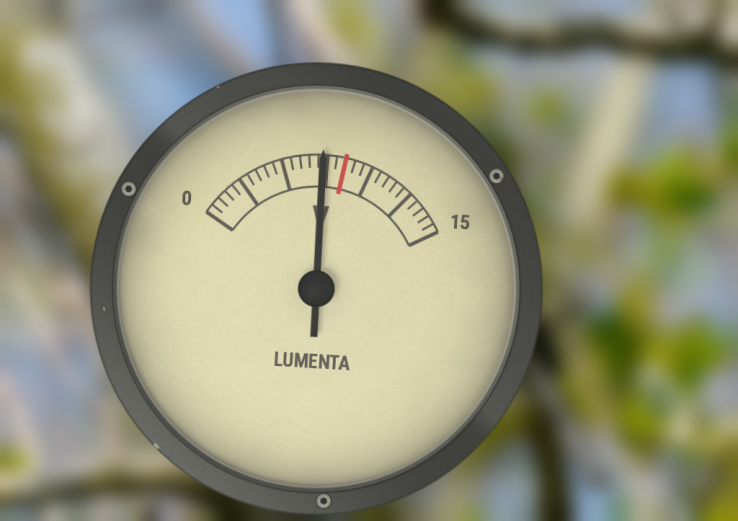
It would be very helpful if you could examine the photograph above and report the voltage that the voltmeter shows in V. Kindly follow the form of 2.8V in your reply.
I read 7.25V
